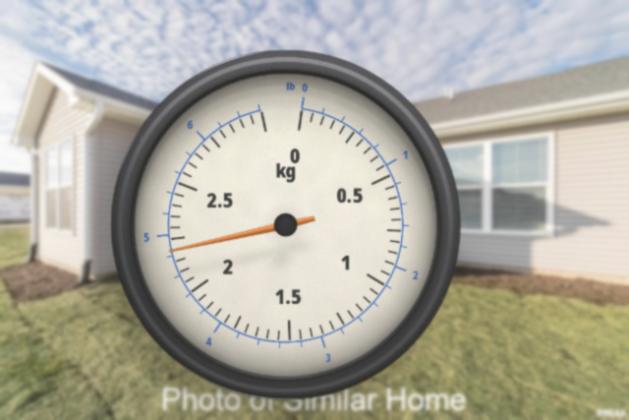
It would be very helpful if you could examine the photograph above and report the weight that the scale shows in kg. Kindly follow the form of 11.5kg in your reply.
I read 2.2kg
